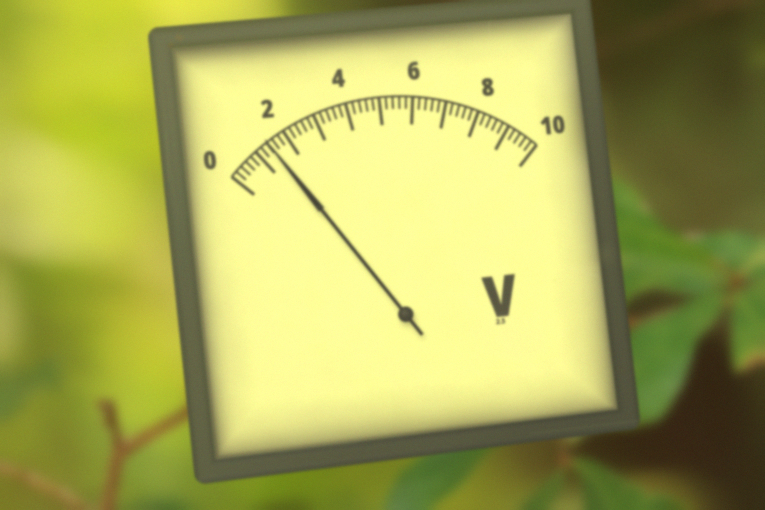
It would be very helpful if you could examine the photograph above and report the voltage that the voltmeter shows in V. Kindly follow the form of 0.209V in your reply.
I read 1.4V
